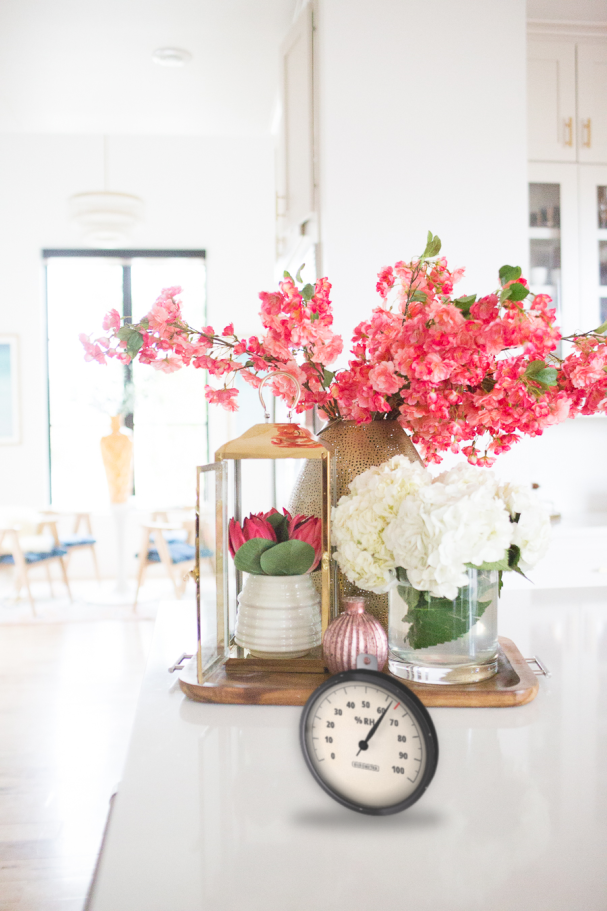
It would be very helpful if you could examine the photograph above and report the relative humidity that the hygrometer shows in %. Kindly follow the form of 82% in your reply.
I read 62.5%
